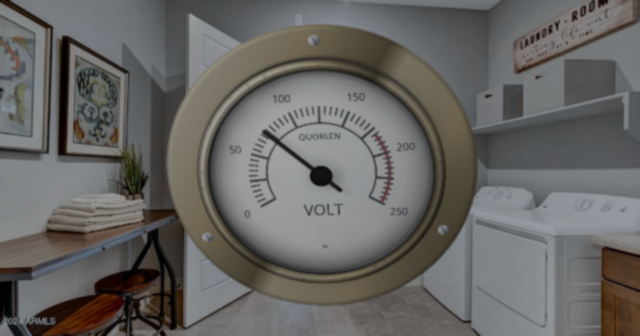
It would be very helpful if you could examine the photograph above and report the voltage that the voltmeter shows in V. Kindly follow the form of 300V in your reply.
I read 75V
